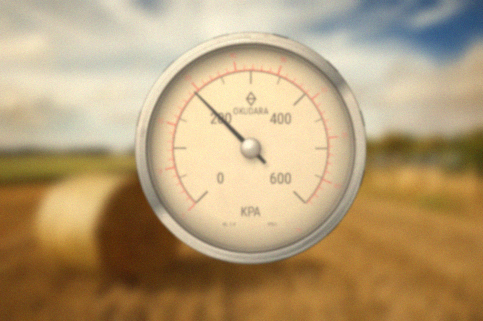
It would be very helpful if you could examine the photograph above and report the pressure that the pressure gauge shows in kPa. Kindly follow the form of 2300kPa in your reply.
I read 200kPa
